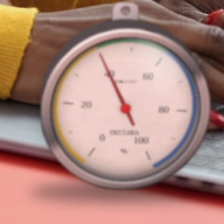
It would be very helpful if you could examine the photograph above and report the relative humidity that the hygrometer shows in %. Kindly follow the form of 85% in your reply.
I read 40%
